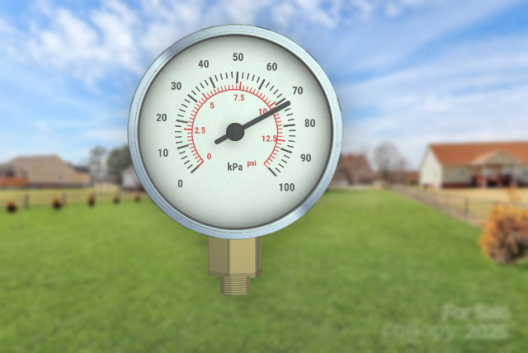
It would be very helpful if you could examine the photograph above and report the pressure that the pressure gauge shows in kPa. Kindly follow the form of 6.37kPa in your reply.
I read 72kPa
